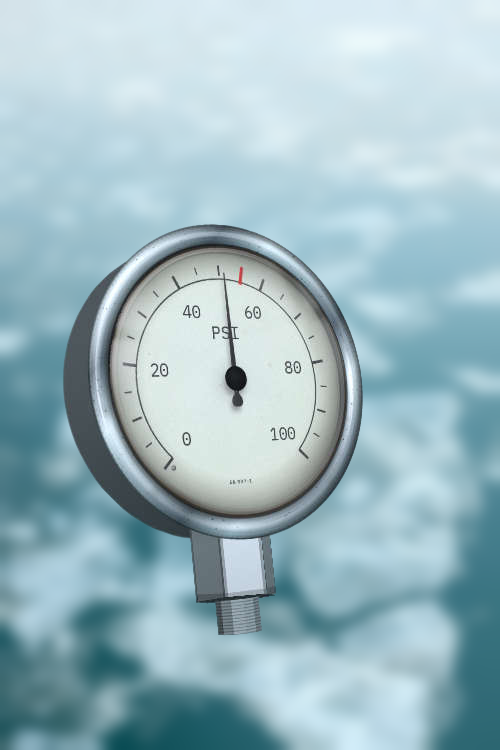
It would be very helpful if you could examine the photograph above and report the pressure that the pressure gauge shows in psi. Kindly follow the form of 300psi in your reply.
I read 50psi
